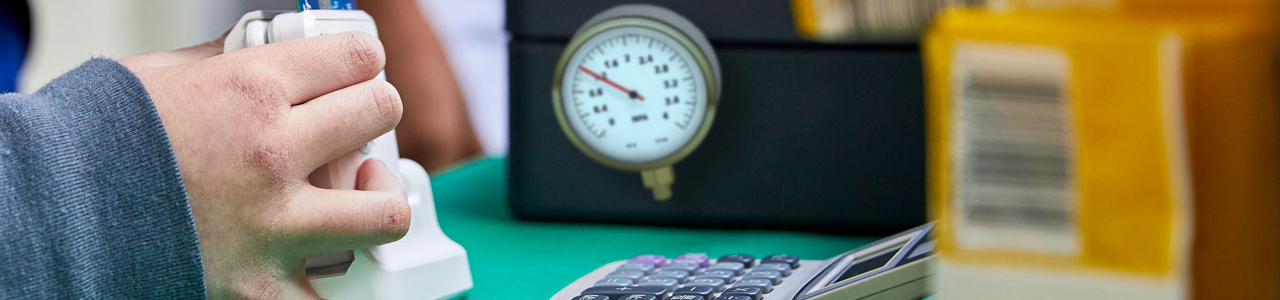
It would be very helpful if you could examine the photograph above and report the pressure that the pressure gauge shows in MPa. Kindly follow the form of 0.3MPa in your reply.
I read 1.2MPa
